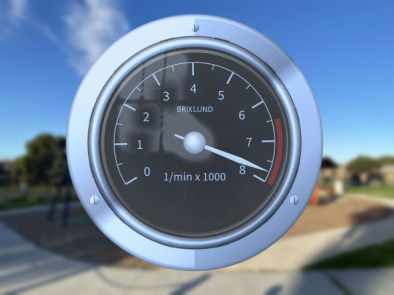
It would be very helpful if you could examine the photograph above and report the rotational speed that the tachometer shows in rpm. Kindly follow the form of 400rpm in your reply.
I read 7750rpm
